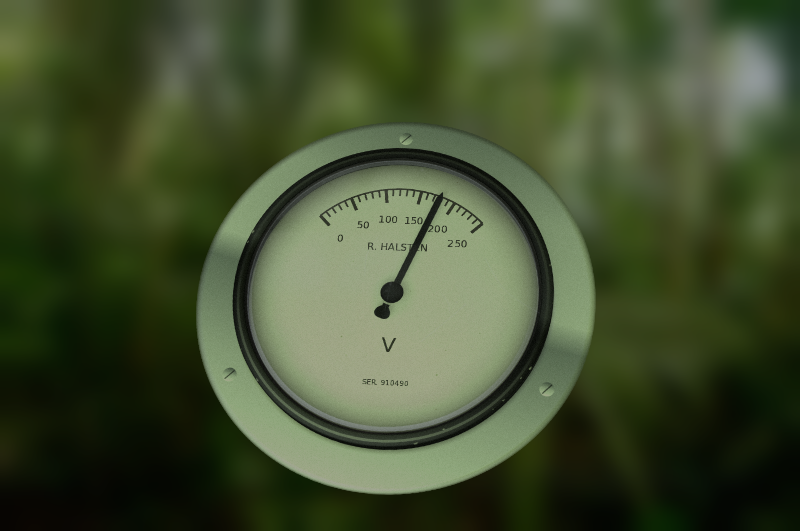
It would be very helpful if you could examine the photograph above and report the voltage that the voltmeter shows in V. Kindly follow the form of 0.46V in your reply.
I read 180V
